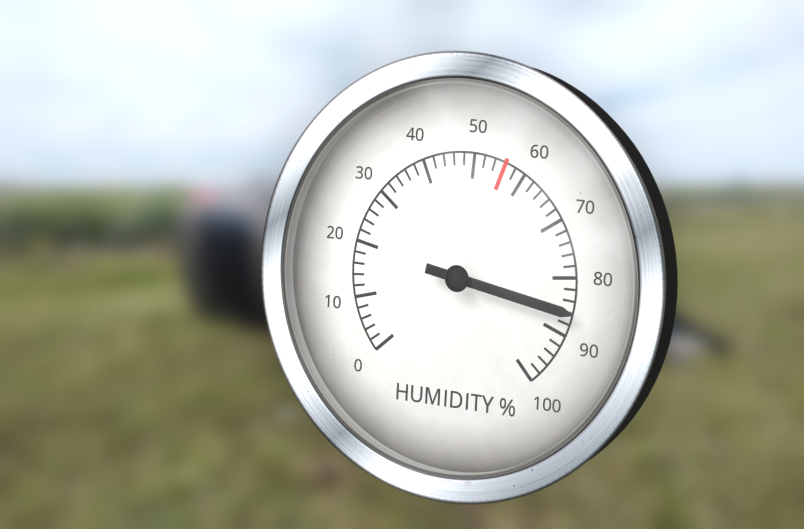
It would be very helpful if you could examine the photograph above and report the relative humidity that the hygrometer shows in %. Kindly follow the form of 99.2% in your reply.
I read 86%
